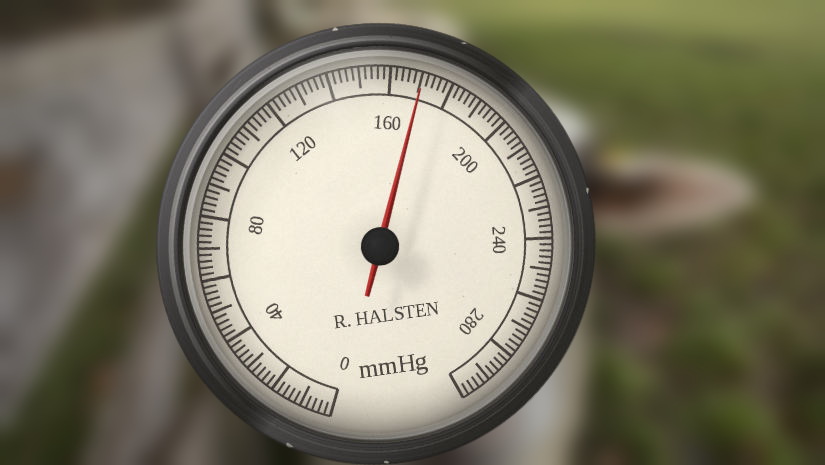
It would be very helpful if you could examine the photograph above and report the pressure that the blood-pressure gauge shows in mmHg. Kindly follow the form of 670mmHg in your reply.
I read 170mmHg
